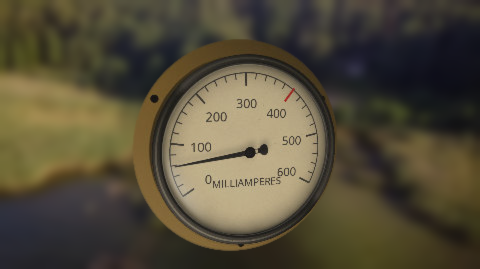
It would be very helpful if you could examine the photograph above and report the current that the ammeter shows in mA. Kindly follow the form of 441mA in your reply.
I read 60mA
